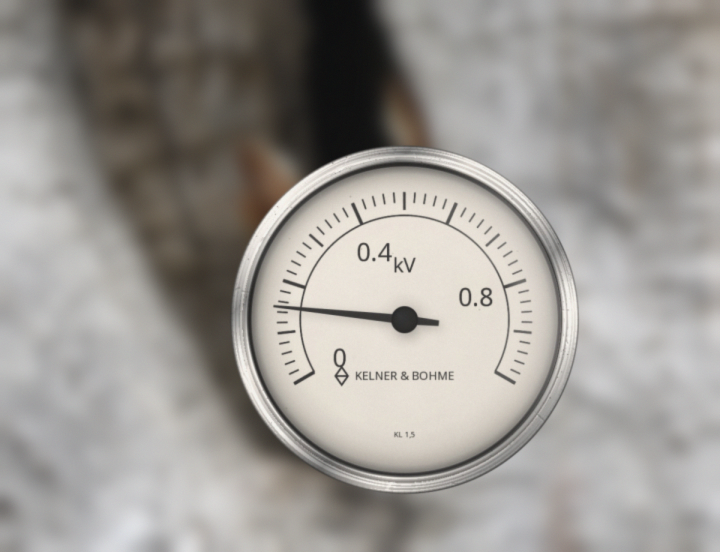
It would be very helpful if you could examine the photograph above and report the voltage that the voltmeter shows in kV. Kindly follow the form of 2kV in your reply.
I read 0.15kV
